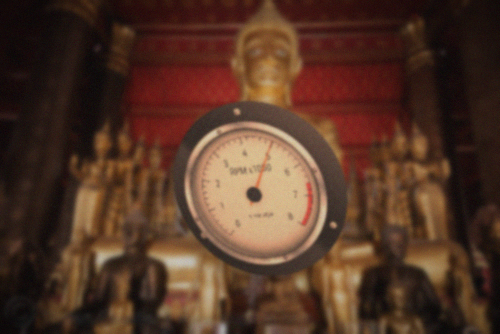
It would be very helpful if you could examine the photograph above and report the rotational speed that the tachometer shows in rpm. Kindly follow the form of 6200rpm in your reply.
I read 5000rpm
